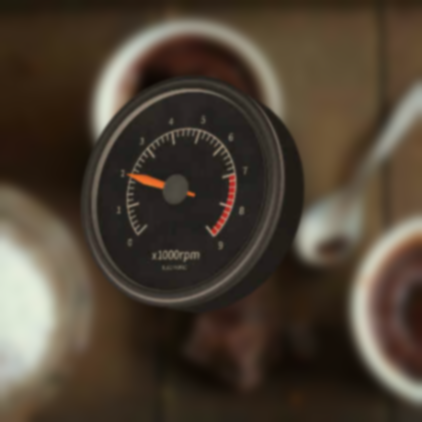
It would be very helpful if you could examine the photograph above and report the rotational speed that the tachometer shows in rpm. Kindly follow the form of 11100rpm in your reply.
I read 2000rpm
